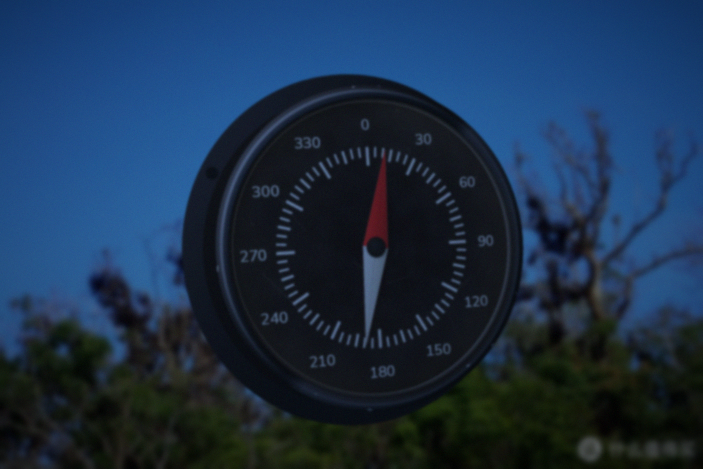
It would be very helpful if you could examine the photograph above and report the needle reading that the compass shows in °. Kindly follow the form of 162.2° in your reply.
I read 10°
